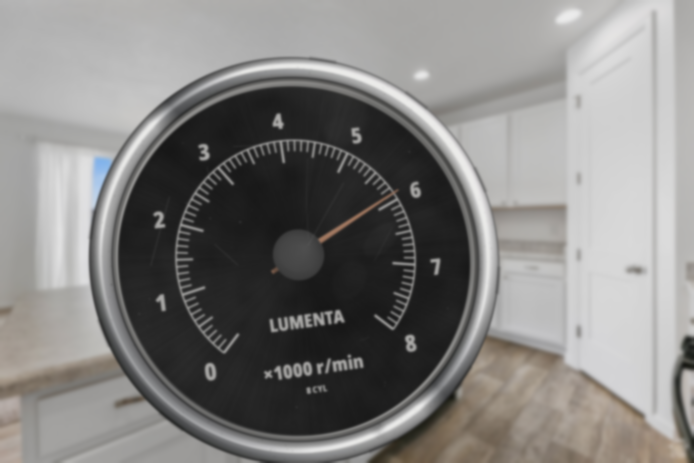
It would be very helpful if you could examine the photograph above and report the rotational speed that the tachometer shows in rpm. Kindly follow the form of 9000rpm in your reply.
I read 5900rpm
